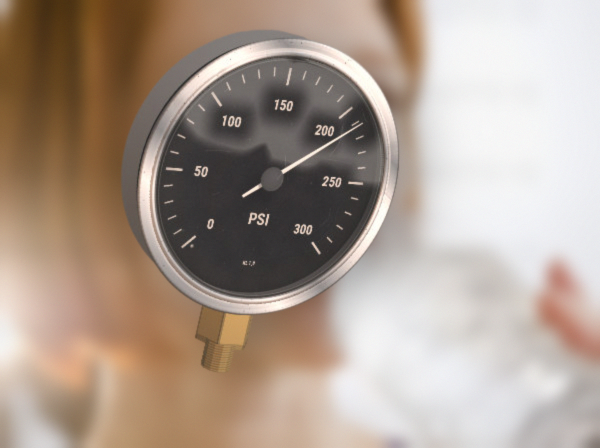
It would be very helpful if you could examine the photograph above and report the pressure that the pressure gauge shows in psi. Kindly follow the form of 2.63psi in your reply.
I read 210psi
